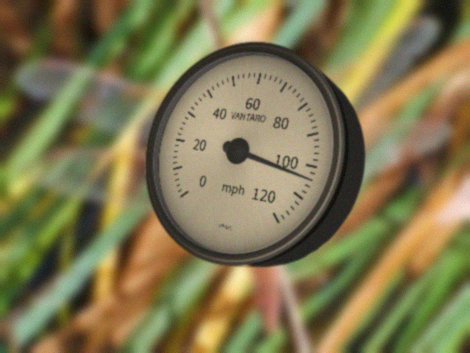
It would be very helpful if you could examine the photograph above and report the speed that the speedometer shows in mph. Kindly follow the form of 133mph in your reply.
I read 104mph
